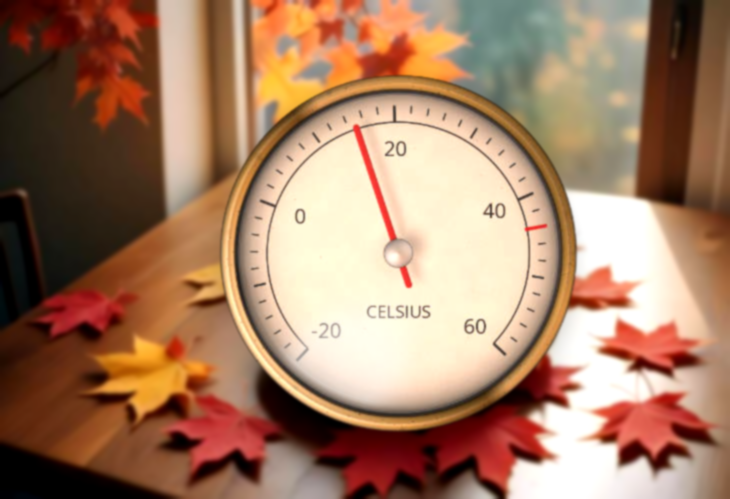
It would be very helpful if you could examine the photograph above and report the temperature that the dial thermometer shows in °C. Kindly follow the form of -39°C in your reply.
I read 15°C
